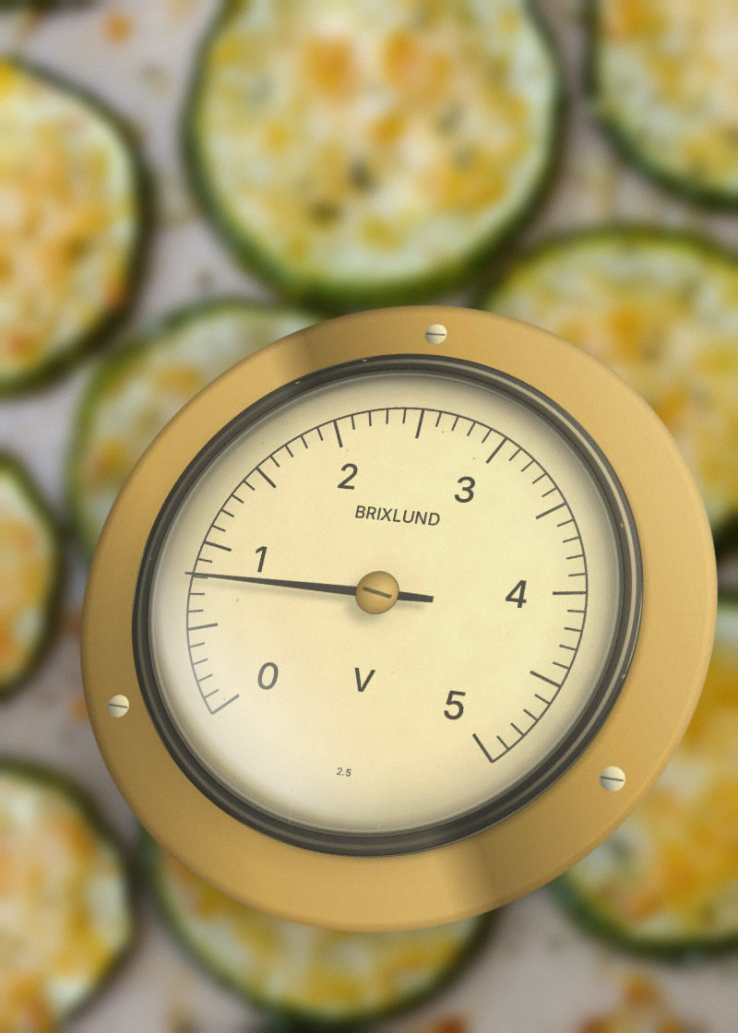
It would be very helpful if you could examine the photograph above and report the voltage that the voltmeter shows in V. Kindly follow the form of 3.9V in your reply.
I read 0.8V
